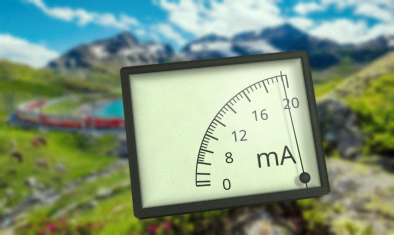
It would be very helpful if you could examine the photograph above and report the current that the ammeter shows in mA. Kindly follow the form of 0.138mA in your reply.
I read 19.6mA
